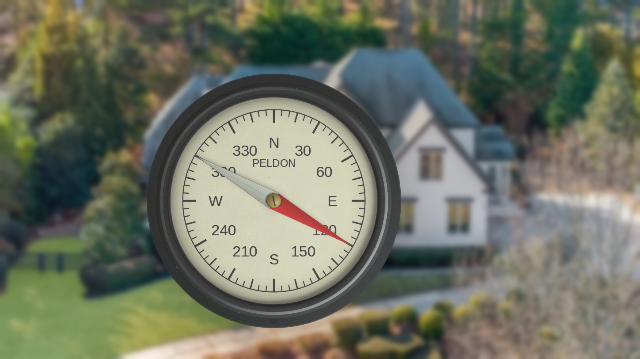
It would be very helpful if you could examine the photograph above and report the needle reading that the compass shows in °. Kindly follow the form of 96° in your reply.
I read 120°
